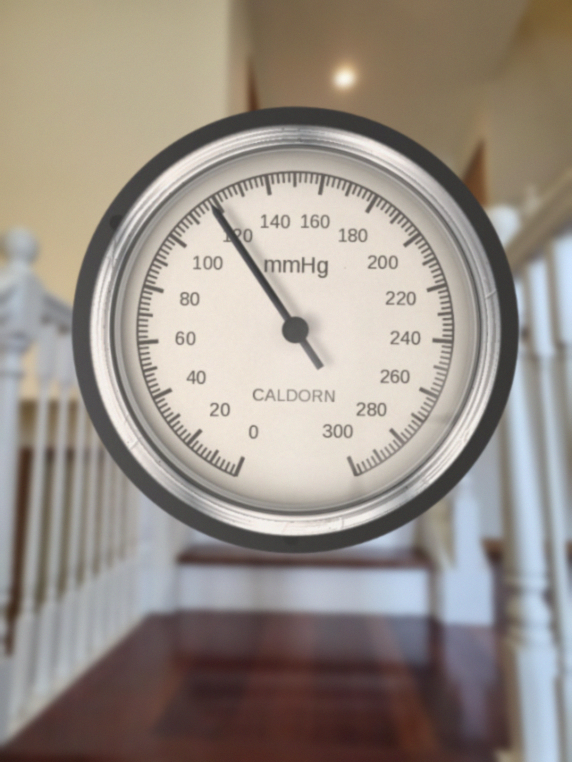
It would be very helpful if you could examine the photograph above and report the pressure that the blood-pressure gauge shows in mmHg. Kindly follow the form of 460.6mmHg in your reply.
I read 118mmHg
